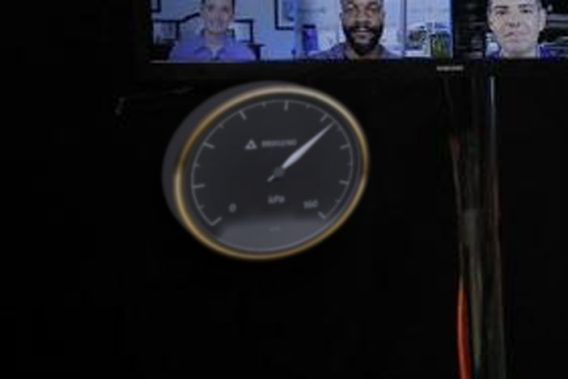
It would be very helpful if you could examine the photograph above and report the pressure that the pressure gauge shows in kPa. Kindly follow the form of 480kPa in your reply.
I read 105kPa
